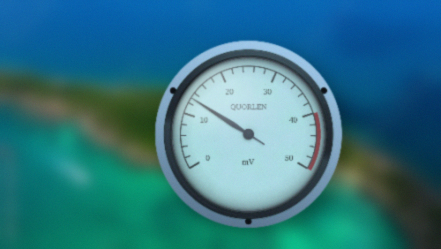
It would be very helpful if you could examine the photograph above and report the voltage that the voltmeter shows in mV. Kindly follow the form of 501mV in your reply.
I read 13mV
